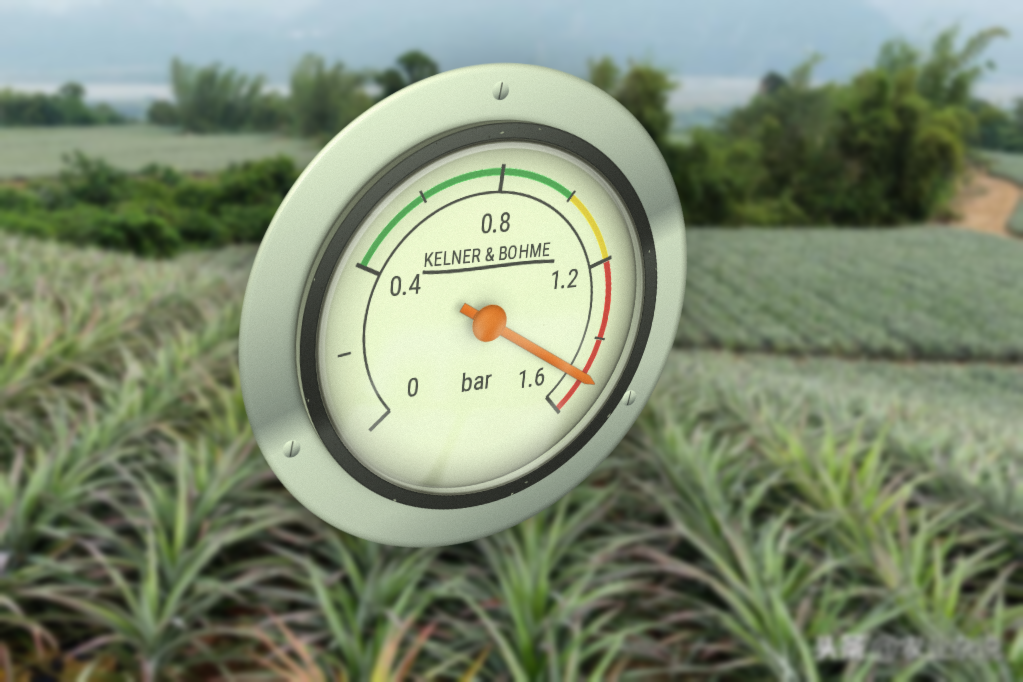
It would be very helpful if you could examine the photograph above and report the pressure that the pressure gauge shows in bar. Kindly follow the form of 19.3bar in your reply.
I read 1.5bar
